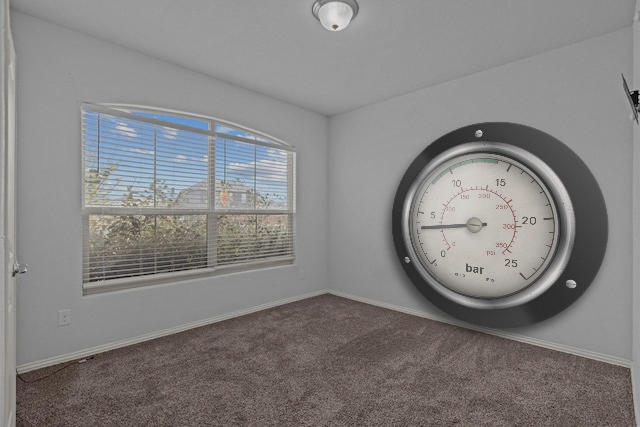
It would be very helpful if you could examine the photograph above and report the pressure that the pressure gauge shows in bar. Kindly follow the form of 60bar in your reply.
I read 3.5bar
